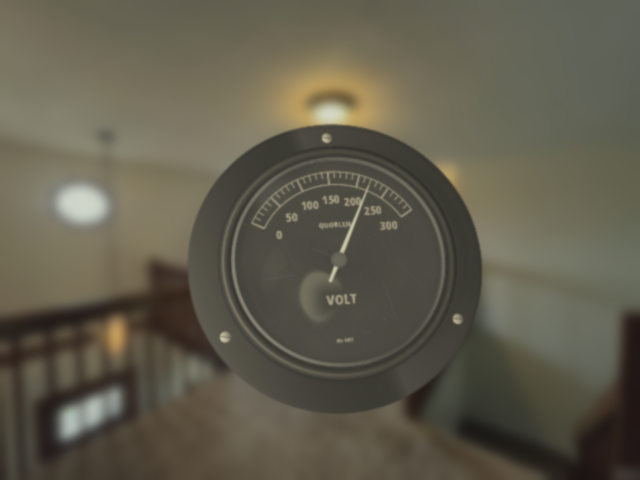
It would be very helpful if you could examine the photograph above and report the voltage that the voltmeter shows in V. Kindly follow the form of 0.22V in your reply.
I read 220V
